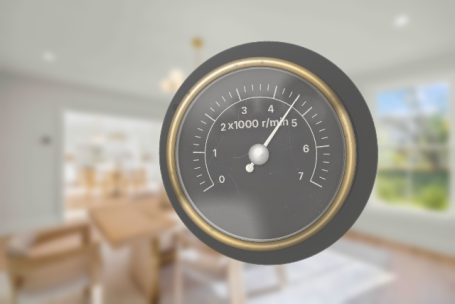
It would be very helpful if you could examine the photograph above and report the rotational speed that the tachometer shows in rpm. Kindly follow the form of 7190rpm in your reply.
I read 4600rpm
